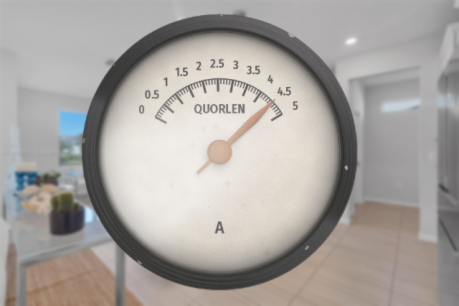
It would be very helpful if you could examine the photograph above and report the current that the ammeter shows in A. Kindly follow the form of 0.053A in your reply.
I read 4.5A
